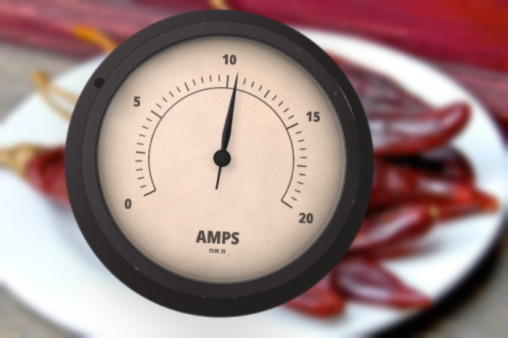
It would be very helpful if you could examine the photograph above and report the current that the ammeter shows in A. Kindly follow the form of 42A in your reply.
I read 10.5A
